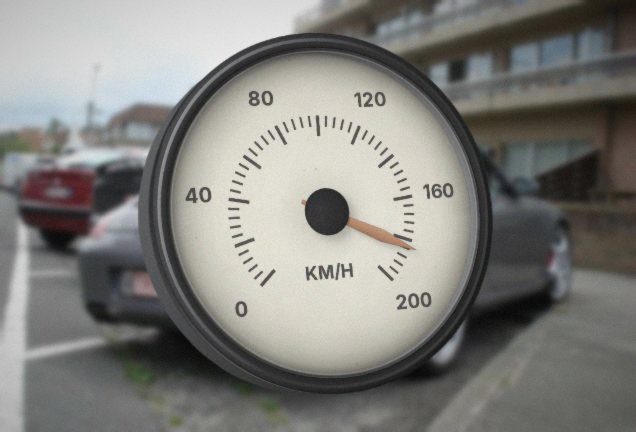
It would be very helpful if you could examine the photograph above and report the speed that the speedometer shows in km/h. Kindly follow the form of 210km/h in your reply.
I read 184km/h
